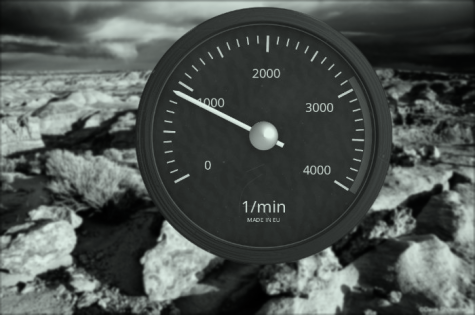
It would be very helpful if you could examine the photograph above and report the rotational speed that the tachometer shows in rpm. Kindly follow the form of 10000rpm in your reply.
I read 900rpm
